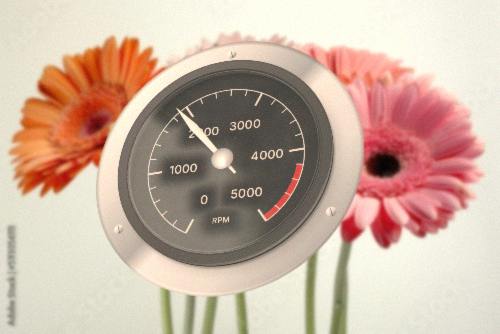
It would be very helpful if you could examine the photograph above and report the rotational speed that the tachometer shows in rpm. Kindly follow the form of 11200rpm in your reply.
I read 1900rpm
